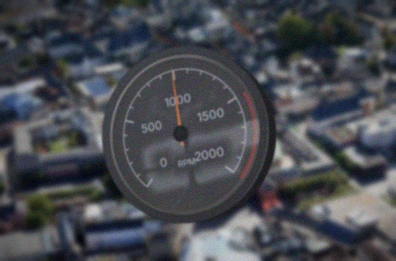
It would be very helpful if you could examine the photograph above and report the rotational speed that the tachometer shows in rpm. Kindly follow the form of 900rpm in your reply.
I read 1000rpm
